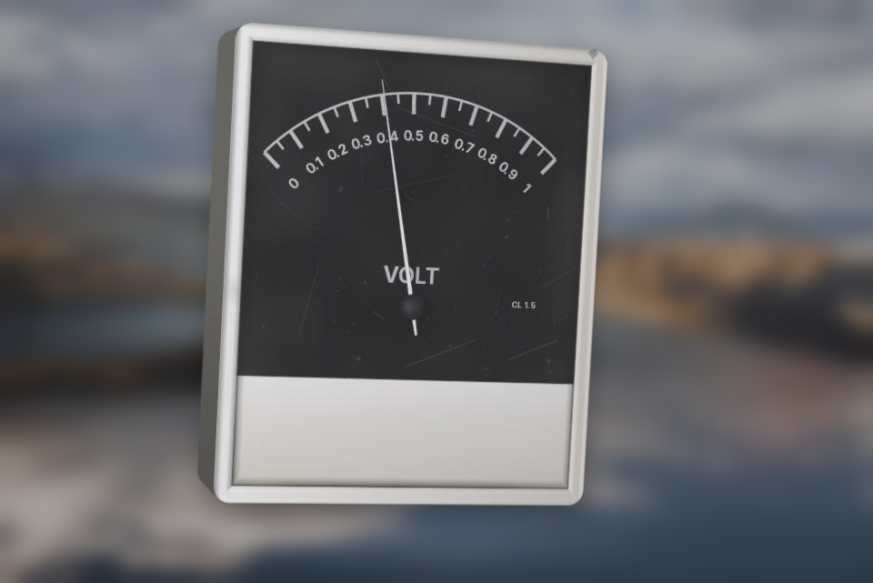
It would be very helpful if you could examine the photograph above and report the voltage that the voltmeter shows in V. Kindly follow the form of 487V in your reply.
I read 0.4V
